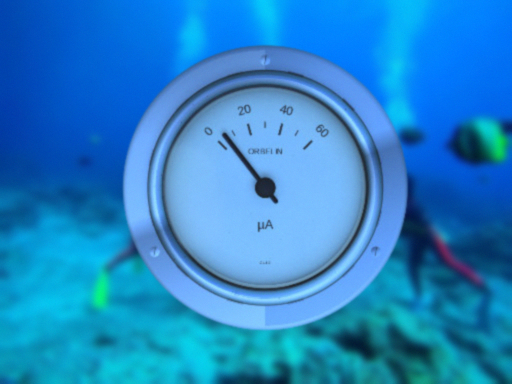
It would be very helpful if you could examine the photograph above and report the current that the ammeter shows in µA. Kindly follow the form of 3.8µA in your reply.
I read 5µA
